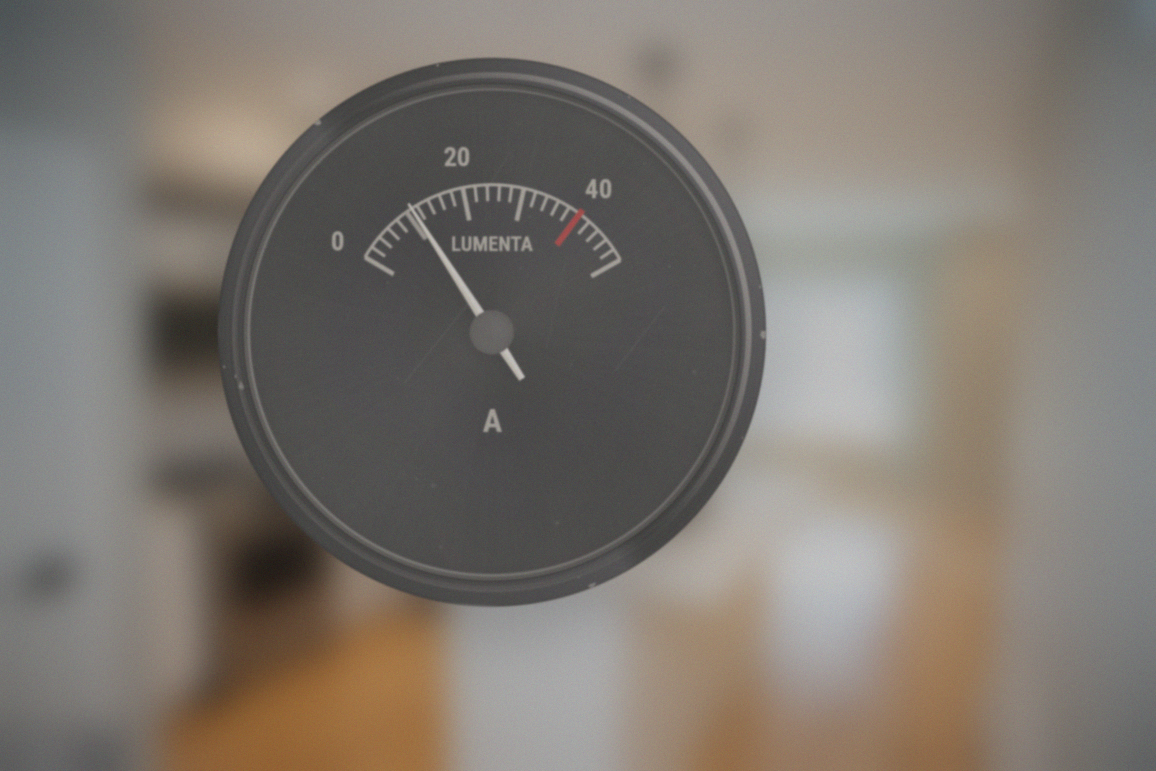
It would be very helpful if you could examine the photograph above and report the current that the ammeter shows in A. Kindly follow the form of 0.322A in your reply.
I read 11A
